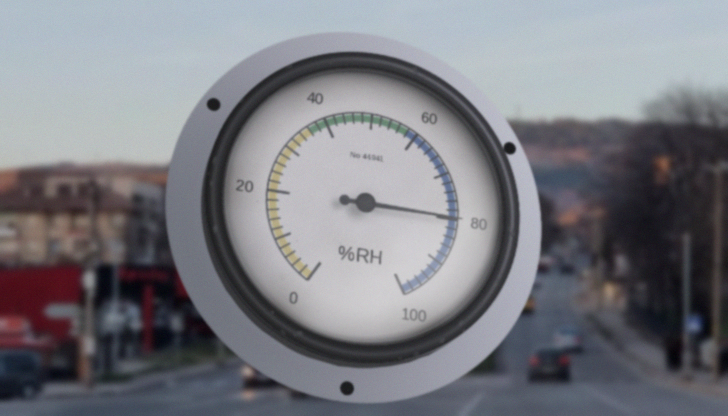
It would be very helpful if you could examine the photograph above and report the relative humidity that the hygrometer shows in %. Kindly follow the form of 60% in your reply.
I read 80%
